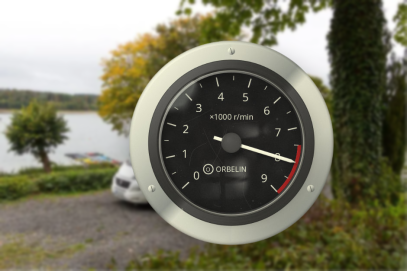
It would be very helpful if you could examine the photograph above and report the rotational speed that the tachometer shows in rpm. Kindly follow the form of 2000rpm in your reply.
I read 8000rpm
